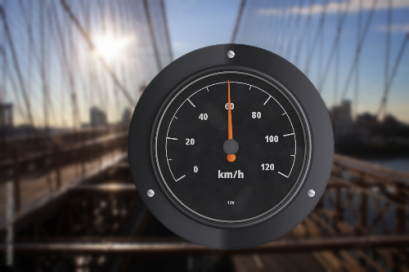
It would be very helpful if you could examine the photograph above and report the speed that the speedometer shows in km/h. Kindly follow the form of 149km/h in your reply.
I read 60km/h
